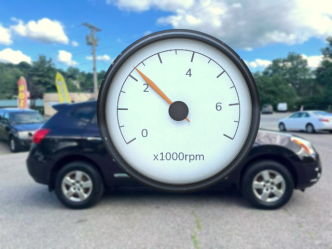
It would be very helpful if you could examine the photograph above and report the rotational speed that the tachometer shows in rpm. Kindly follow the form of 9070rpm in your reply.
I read 2250rpm
